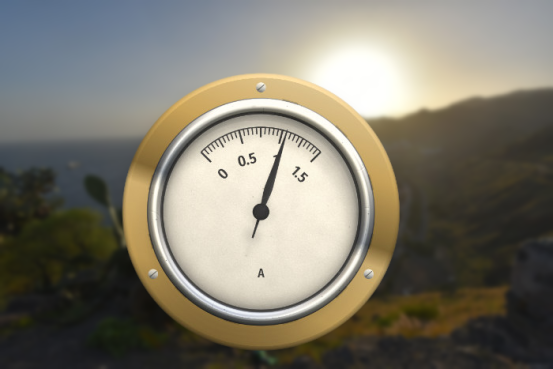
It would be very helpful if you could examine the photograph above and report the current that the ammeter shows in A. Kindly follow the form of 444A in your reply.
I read 1.05A
